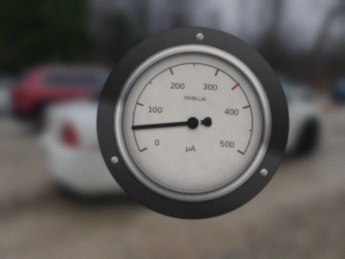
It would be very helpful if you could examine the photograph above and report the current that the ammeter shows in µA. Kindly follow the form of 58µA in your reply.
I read 50µA
